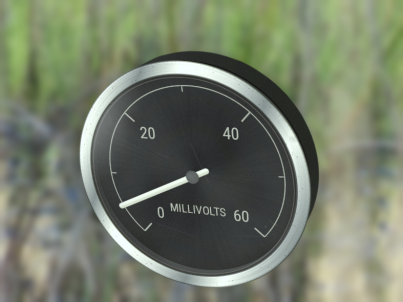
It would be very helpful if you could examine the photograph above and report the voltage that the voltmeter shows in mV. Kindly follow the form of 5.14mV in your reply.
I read 5mV
